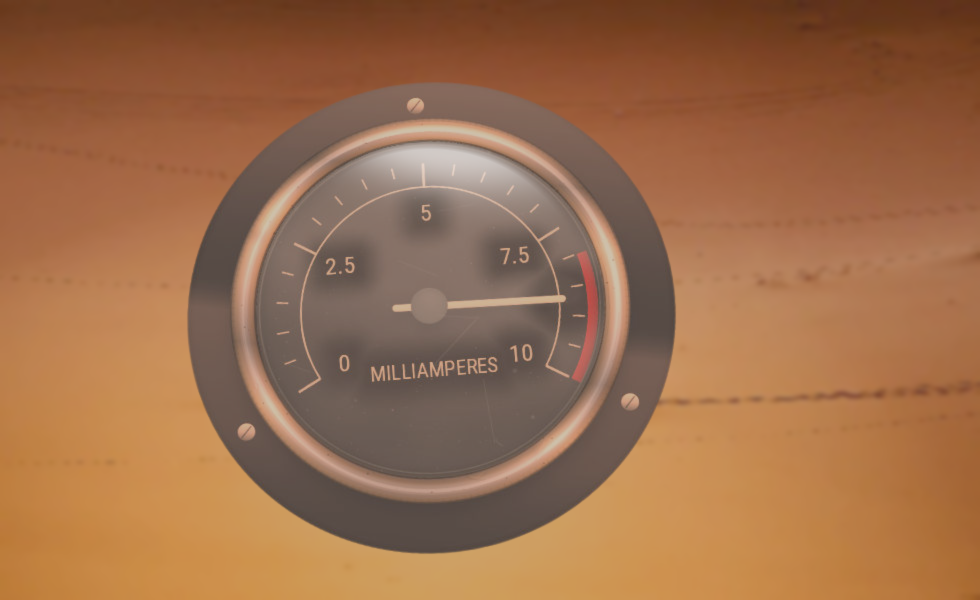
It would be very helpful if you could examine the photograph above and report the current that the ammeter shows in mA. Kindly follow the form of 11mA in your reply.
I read 8.75mA
